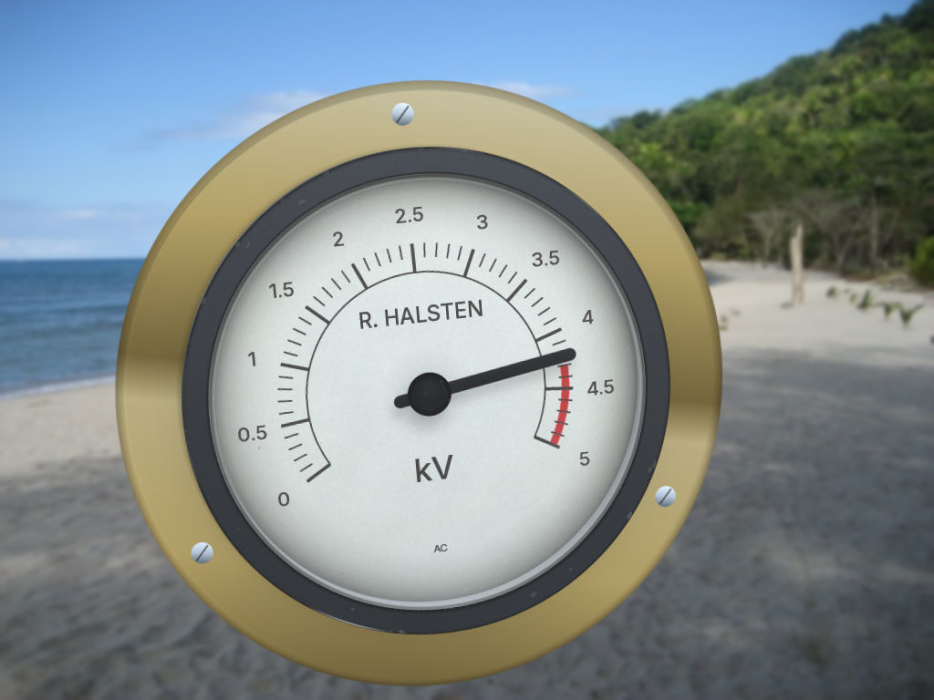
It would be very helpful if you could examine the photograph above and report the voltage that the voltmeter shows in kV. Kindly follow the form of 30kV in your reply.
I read 4.2kV
